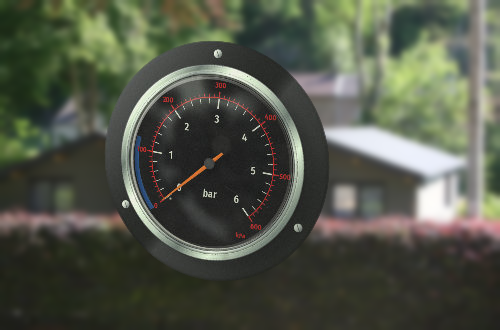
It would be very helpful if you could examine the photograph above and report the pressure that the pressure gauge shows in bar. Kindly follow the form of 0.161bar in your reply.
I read 0bar
